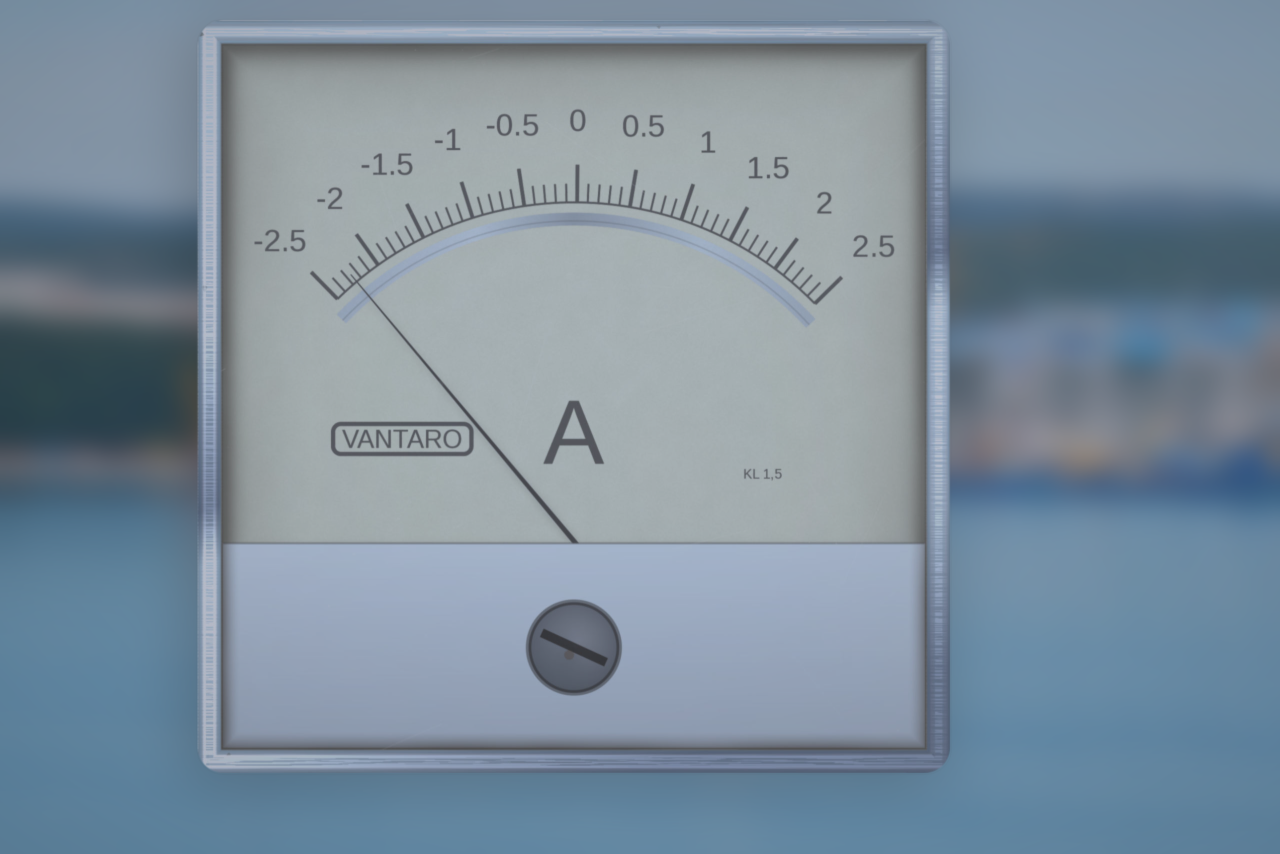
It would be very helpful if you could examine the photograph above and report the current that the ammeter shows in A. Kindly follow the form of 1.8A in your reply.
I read -2.25A
